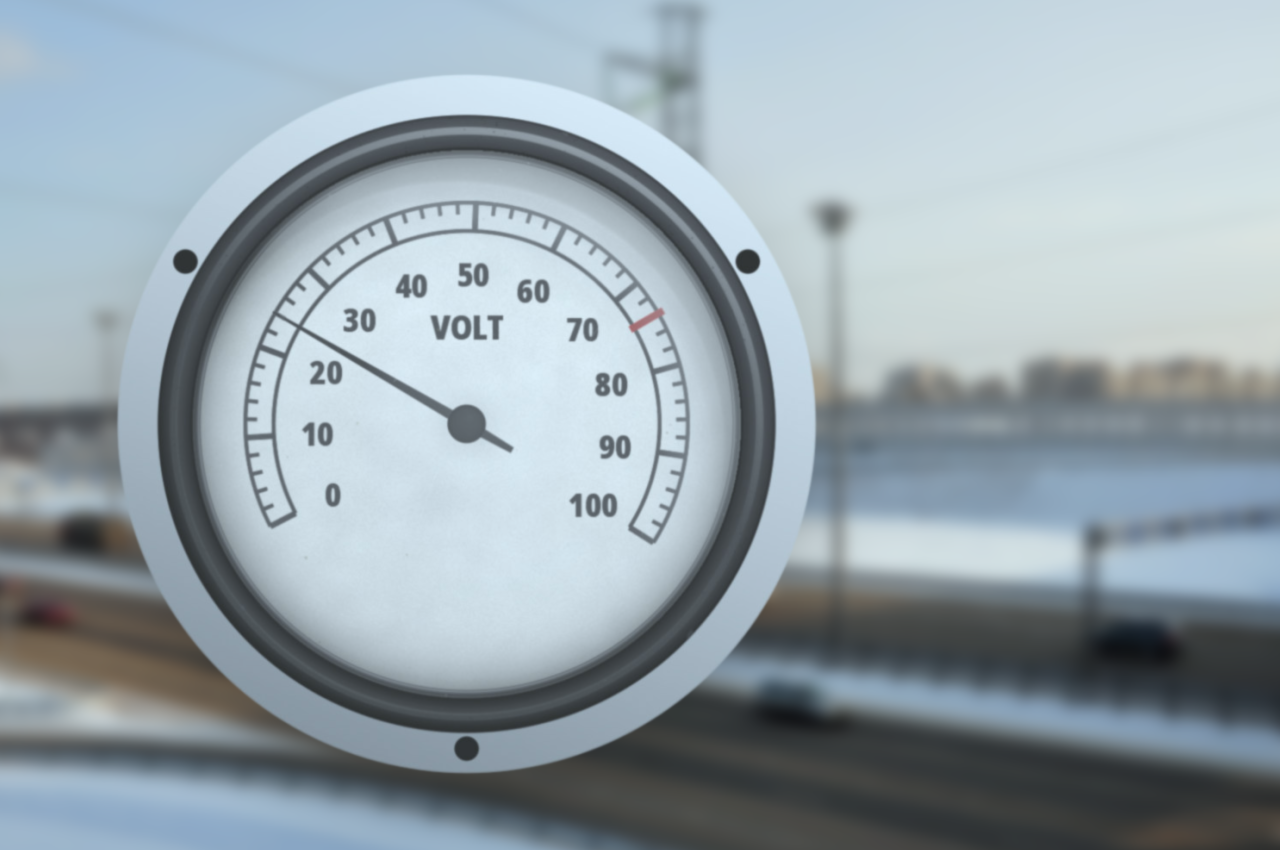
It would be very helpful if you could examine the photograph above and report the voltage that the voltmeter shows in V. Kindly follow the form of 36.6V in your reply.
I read 24V
